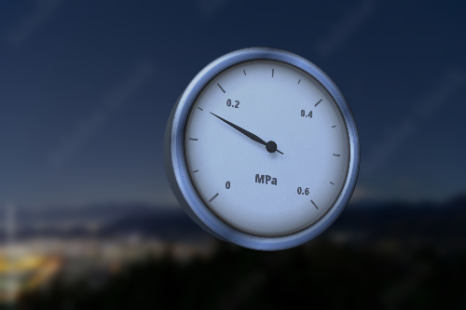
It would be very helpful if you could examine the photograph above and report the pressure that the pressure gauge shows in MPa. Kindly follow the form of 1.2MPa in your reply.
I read 0.15MPa
